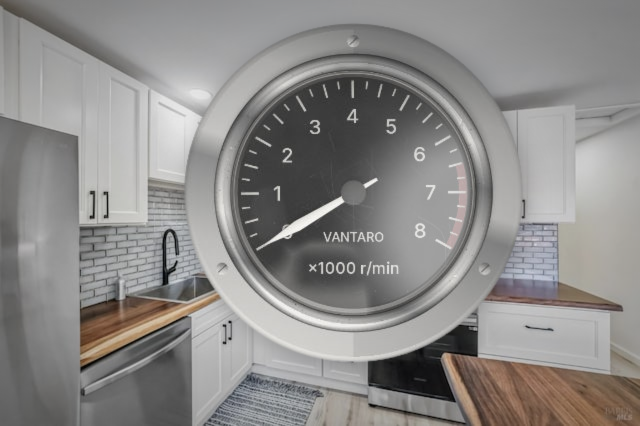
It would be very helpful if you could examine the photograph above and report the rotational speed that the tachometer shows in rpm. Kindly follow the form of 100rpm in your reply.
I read 0rpm
